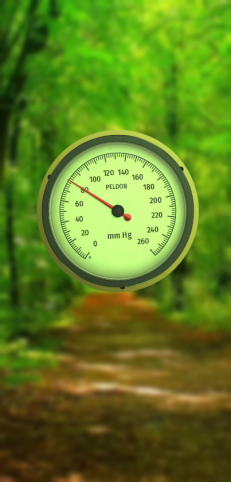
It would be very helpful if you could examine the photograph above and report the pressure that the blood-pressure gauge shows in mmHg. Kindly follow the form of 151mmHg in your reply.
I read 80mmHg
